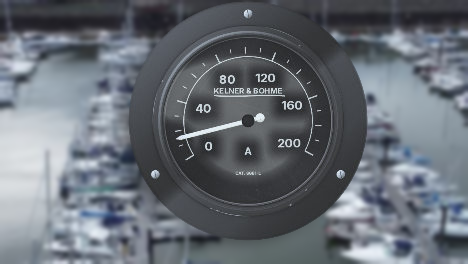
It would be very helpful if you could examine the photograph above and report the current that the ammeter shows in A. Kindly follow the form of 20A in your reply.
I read 15A
